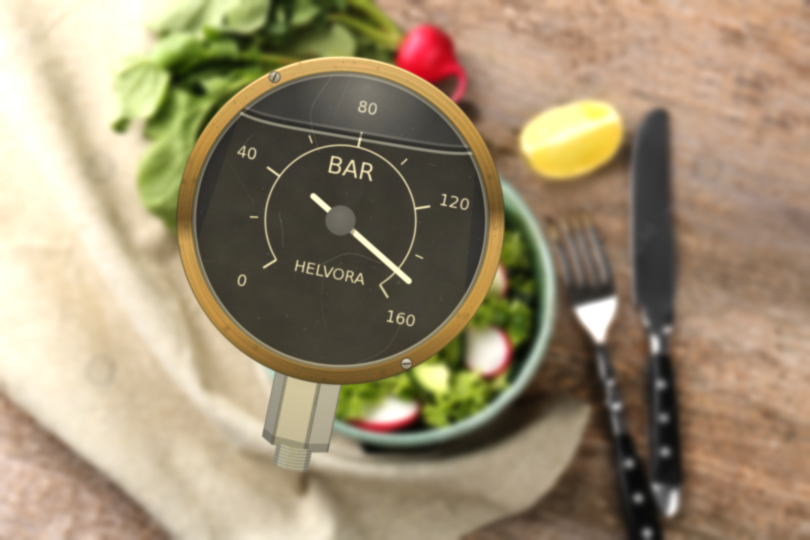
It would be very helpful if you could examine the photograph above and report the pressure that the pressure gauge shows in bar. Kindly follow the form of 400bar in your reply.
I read 150bar
